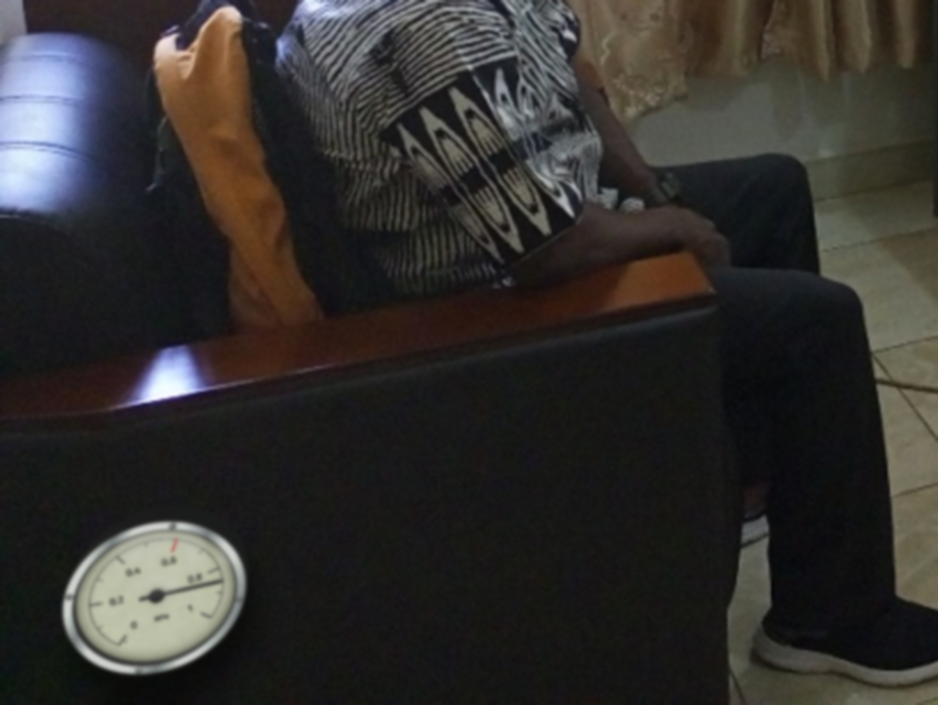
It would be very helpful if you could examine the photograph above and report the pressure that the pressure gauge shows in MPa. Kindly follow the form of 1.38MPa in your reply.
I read 0.85MPa
